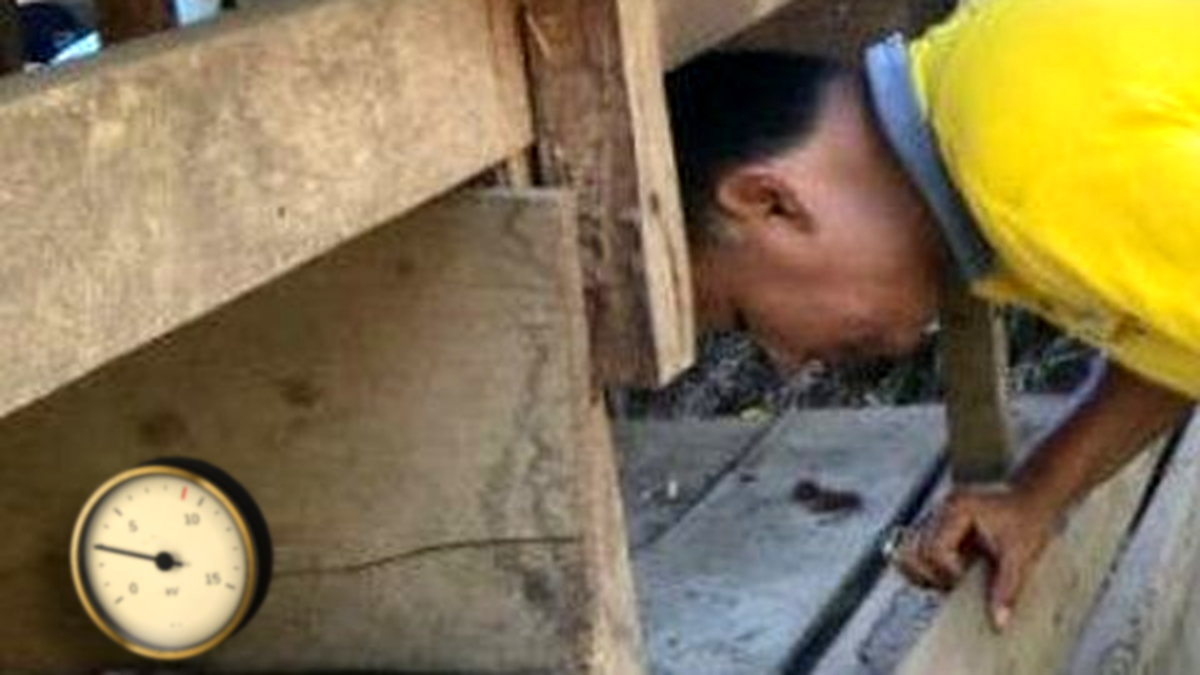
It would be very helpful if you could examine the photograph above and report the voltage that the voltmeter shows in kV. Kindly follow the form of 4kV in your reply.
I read 3kV
